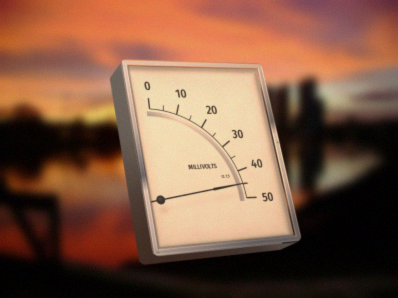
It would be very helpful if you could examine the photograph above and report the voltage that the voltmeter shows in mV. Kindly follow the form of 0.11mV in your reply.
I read 45mV
